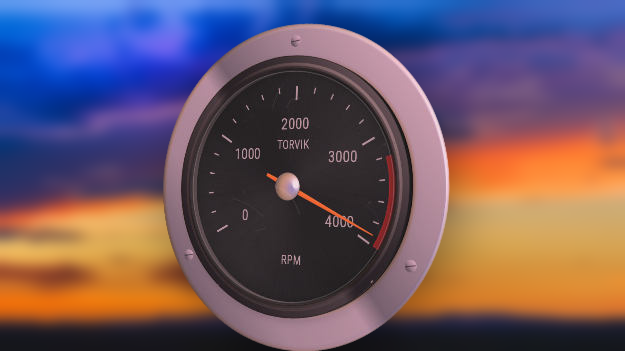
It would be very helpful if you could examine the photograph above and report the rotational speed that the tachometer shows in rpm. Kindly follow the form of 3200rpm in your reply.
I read 3900rpm
